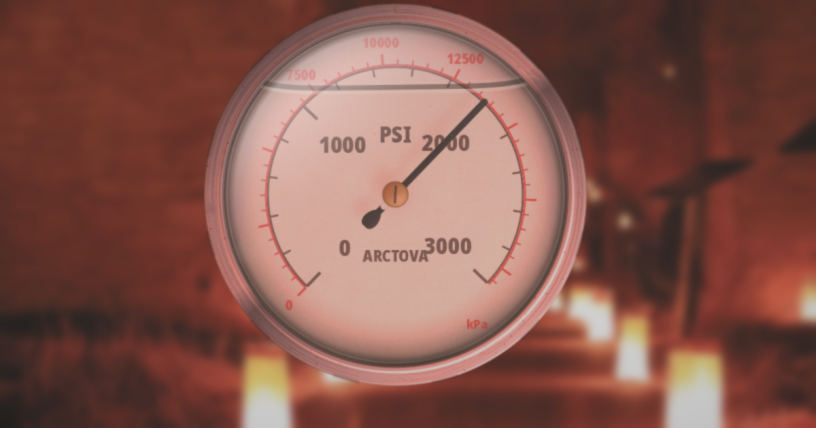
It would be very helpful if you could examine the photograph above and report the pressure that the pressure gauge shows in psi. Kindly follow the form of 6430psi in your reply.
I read 2000psi
